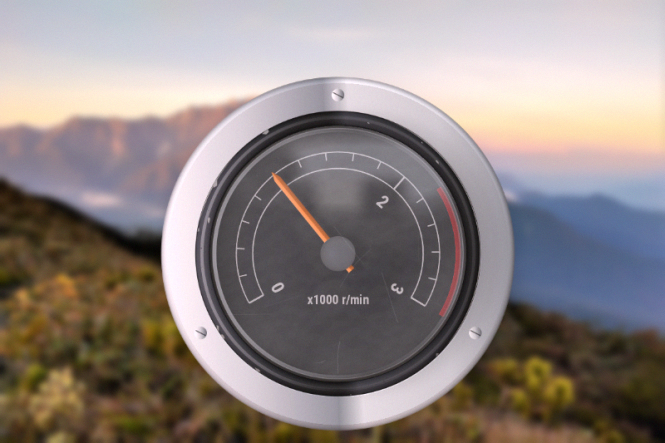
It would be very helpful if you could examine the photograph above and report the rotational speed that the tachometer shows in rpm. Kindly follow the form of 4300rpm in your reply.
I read 1000rpm
